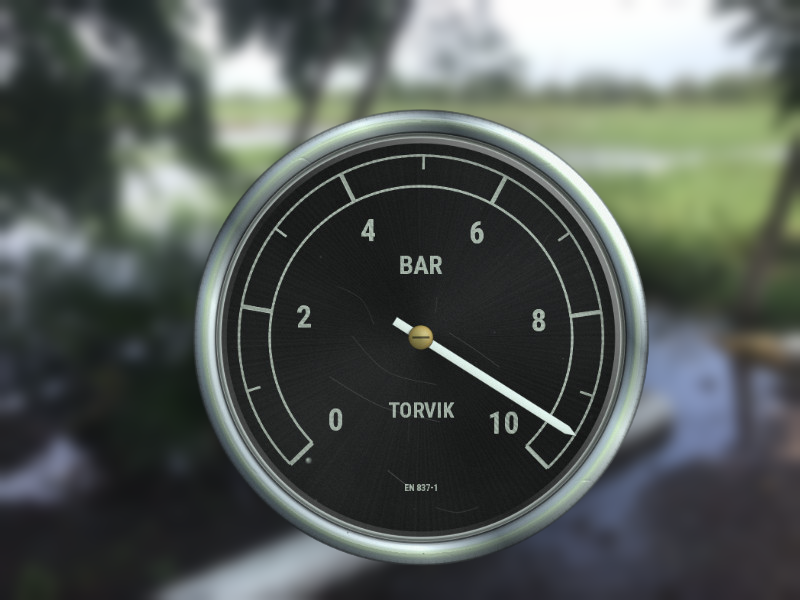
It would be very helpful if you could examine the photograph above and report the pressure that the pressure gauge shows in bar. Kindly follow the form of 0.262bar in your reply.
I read 9.5bar
